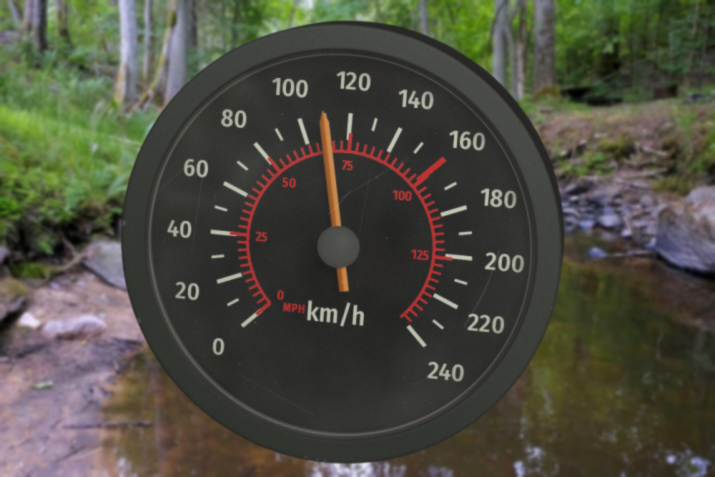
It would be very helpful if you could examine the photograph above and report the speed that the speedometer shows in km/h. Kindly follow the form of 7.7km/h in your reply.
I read 110km/h
